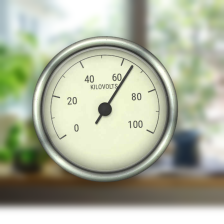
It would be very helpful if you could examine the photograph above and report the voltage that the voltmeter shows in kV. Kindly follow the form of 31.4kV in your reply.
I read 65kV
